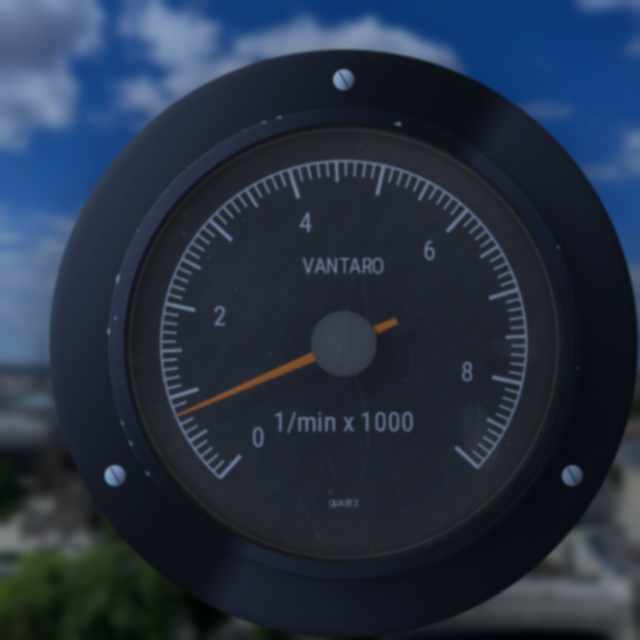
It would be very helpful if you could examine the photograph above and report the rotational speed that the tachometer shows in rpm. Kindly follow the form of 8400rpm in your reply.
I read 800rpm
